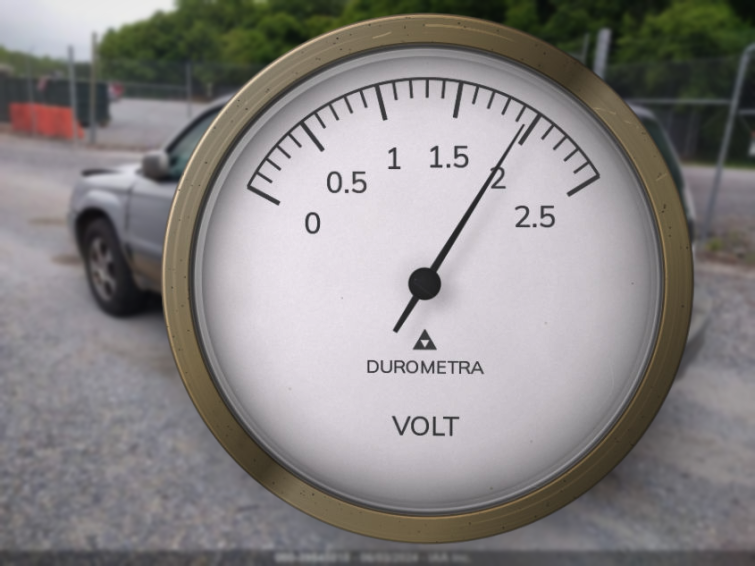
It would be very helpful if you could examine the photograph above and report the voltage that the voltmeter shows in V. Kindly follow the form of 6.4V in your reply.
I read 1.95V
